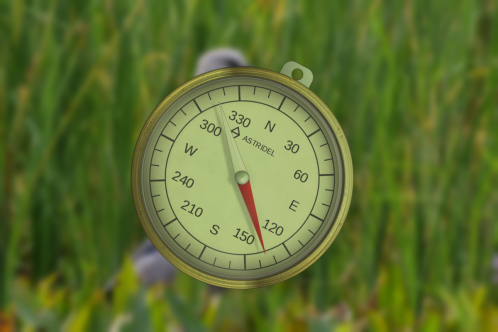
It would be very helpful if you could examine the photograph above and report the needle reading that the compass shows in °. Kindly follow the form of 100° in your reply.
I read 135°
